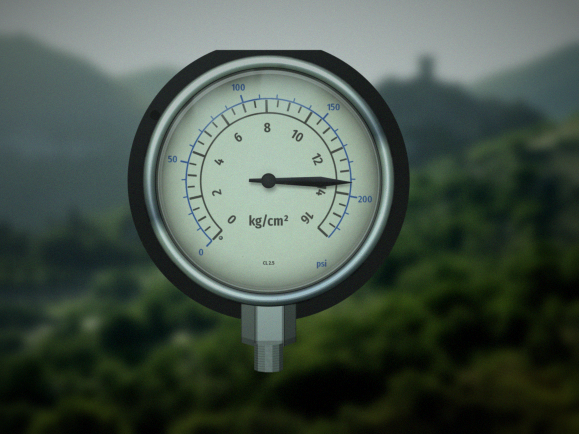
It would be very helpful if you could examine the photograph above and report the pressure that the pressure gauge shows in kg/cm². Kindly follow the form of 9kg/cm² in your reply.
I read 13.5kg/cm²
